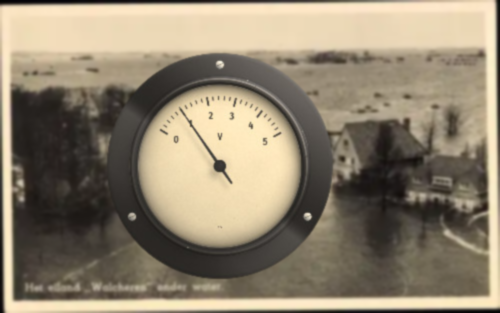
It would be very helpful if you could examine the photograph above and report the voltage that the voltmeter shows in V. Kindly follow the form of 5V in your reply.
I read 1V
